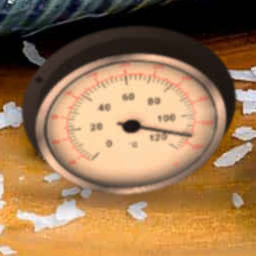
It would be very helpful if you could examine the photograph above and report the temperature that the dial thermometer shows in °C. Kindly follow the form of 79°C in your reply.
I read 110°C
